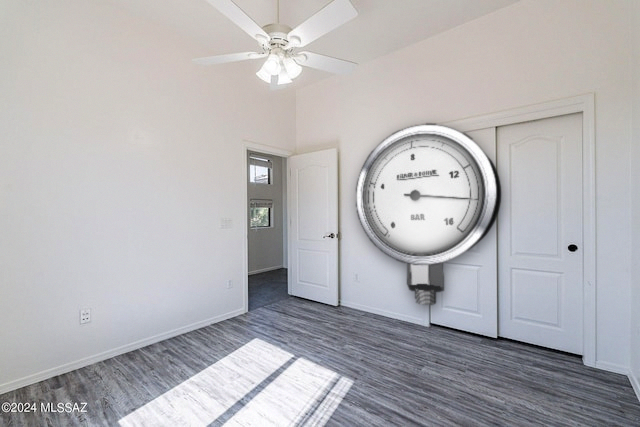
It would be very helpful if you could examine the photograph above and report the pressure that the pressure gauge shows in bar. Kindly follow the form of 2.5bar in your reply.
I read 14bar
